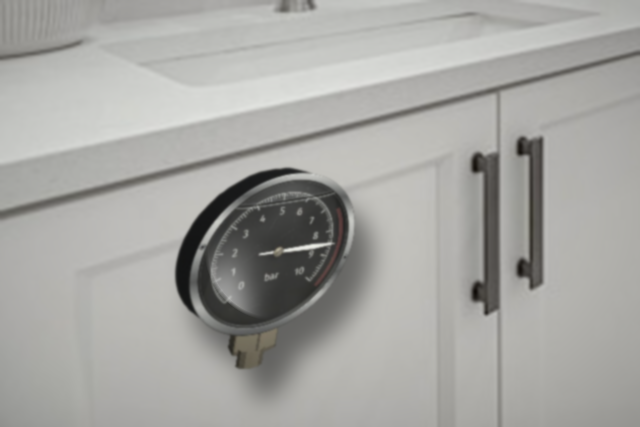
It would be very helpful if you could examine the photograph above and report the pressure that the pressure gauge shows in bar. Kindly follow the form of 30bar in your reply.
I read 8.5bar
